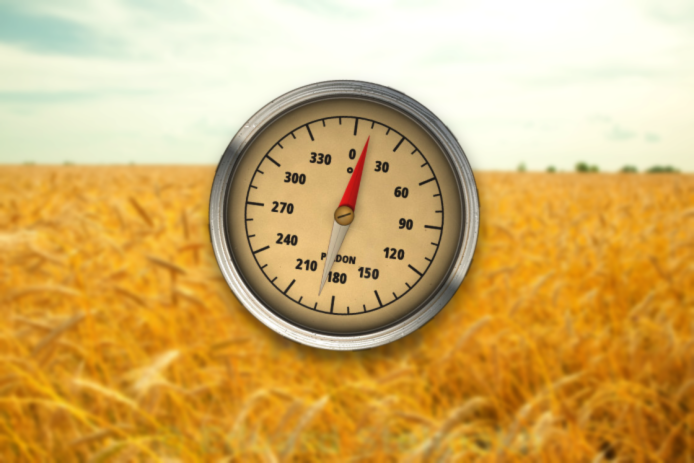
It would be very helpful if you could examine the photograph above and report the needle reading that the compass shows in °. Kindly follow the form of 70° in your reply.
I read 10°
